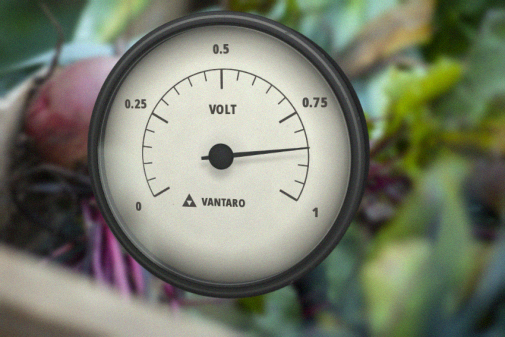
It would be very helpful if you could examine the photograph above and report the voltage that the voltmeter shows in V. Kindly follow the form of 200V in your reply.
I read 0.85V
